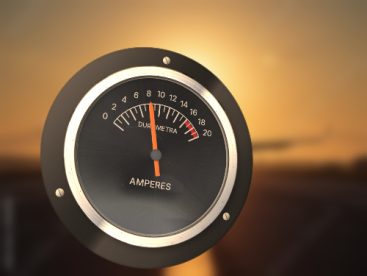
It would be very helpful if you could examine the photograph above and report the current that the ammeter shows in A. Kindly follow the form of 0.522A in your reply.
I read 8A
